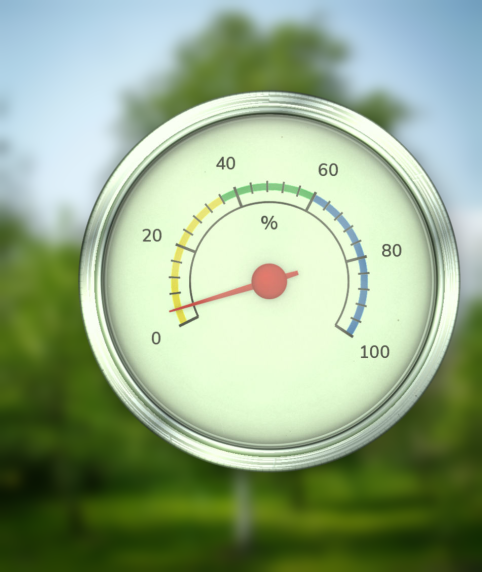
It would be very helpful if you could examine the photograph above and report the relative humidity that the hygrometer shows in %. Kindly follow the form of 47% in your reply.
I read 4%
